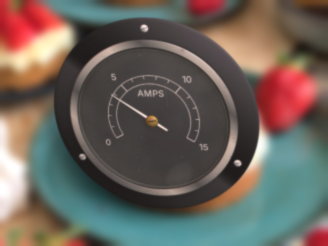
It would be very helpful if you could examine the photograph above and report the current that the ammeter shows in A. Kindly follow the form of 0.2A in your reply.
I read 4A
